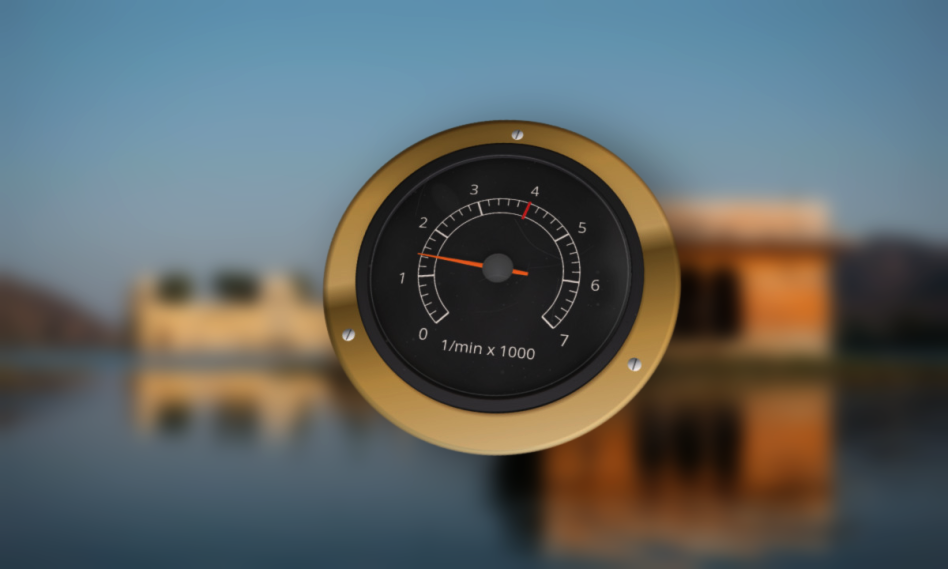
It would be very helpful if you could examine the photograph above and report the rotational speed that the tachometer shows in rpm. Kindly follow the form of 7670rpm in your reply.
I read 1400rpm
